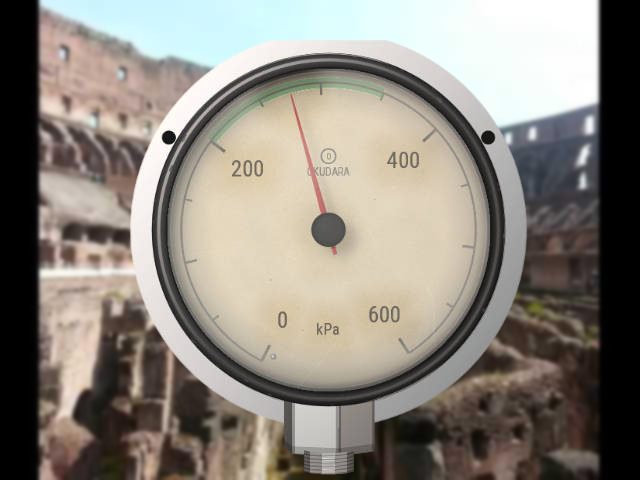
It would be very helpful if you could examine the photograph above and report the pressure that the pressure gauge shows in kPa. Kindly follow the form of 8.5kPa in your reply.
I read 275kPa
